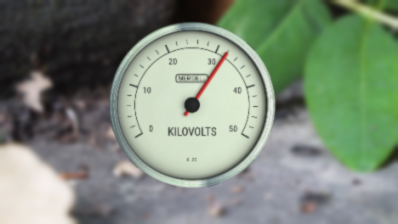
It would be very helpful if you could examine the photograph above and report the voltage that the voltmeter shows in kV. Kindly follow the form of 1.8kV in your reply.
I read 32kV
